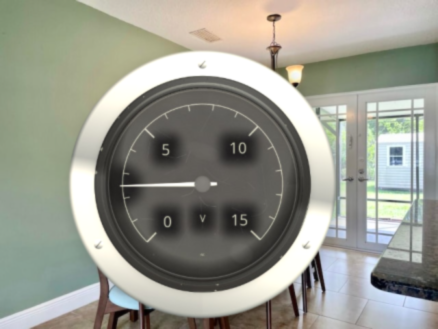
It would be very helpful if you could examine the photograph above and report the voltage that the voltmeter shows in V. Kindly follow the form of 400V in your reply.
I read 2.5V
